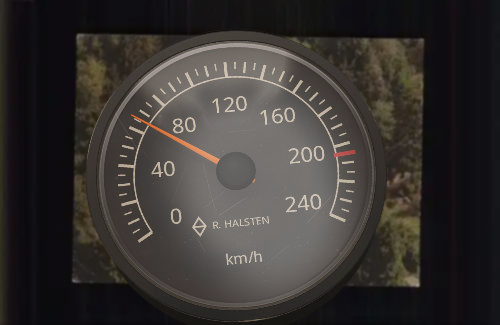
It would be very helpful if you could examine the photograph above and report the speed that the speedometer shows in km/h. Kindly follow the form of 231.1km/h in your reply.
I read 65km/h
